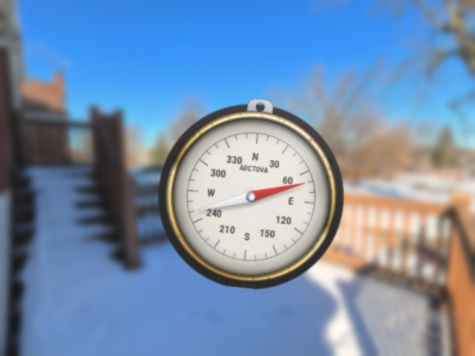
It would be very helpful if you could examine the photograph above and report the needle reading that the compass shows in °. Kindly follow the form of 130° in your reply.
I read 70°
